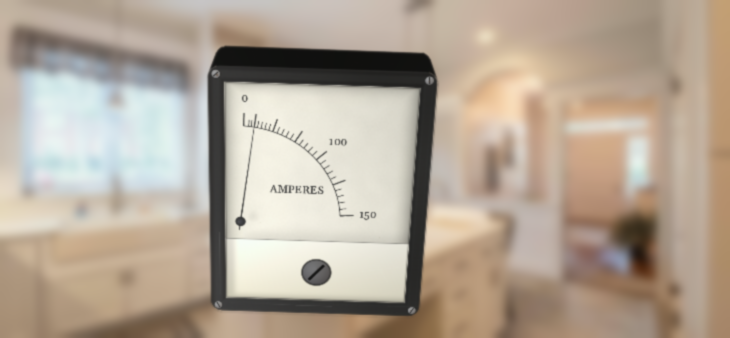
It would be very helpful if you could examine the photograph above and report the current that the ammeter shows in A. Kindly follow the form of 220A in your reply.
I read 25A
